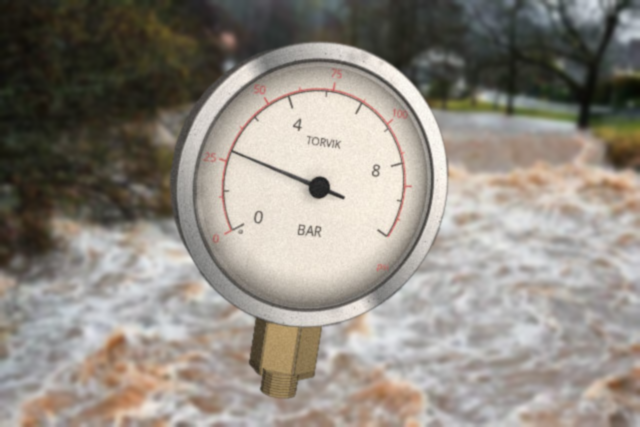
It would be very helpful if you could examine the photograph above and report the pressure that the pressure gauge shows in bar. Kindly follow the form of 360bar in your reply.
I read 2bar
